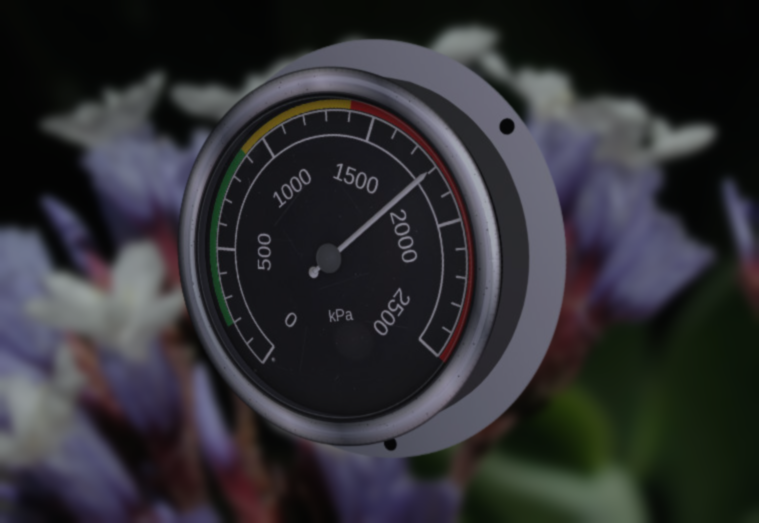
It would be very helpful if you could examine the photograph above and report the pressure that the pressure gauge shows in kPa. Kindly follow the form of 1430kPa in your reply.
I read 1800kPa
